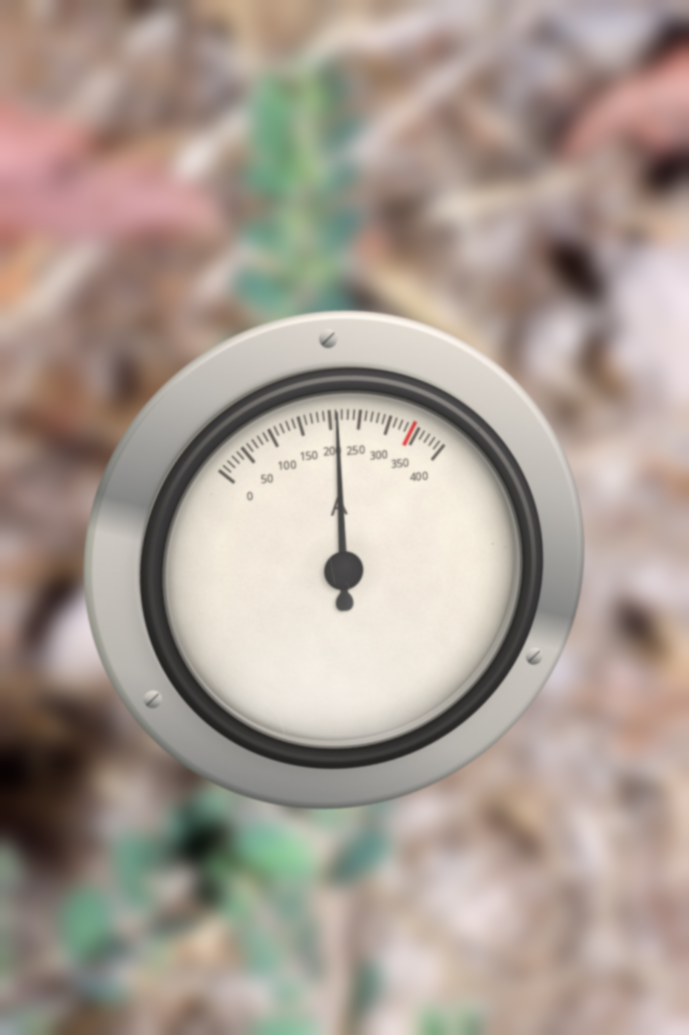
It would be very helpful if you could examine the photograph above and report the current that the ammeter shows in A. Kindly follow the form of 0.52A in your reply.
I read 210A
